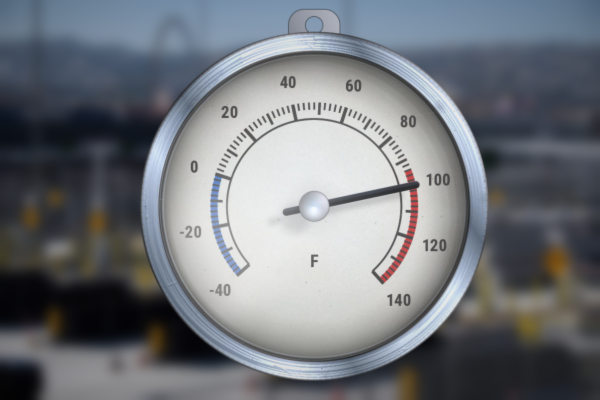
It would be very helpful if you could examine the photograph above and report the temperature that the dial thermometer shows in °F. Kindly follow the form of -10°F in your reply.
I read 100°F
